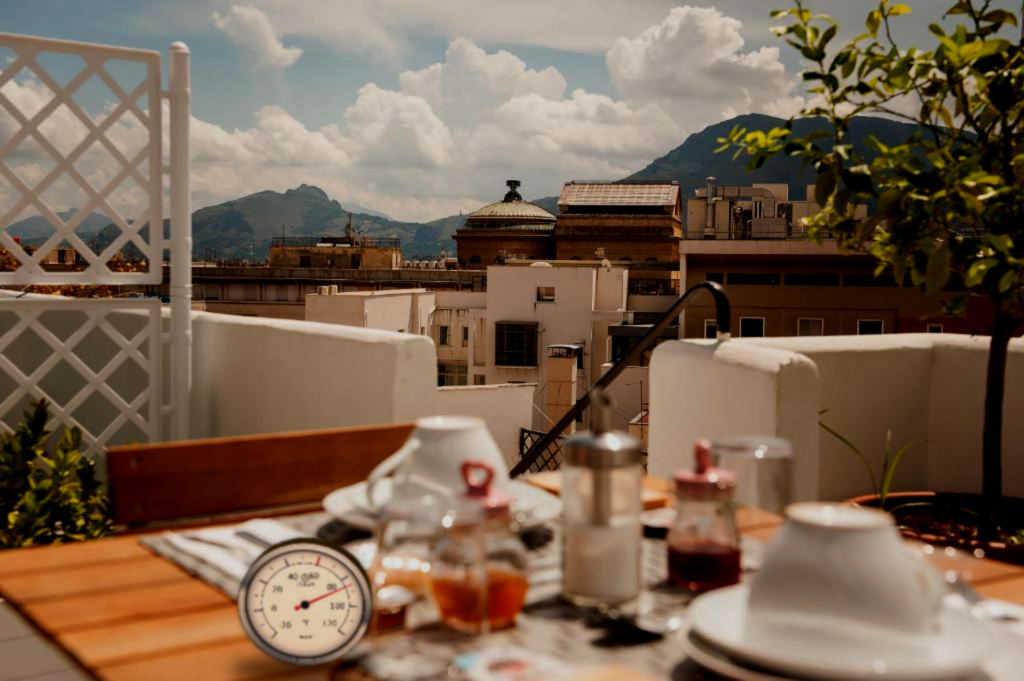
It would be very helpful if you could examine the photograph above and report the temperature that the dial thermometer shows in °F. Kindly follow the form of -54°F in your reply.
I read 85°F
